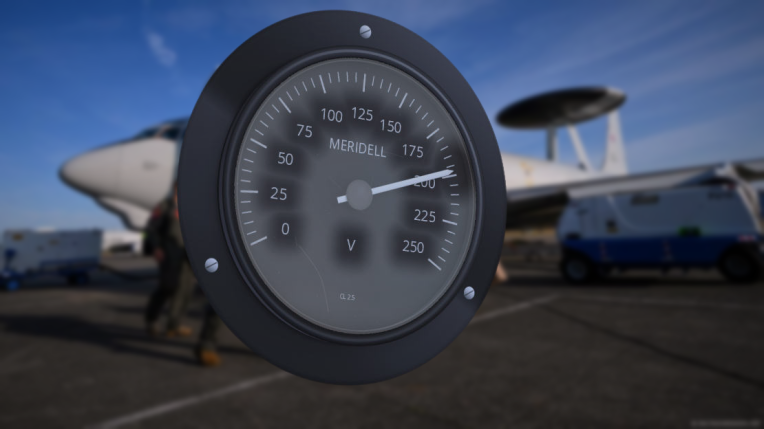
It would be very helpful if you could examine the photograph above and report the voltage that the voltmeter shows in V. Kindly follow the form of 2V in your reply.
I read 197.5V
